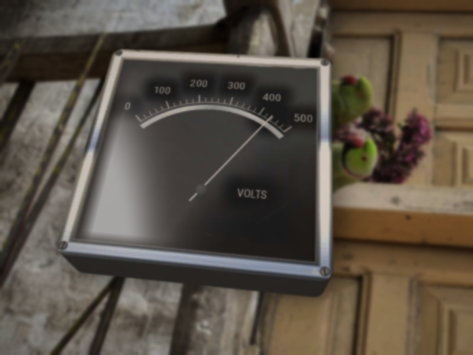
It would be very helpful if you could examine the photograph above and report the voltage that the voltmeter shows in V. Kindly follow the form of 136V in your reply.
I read 440V
